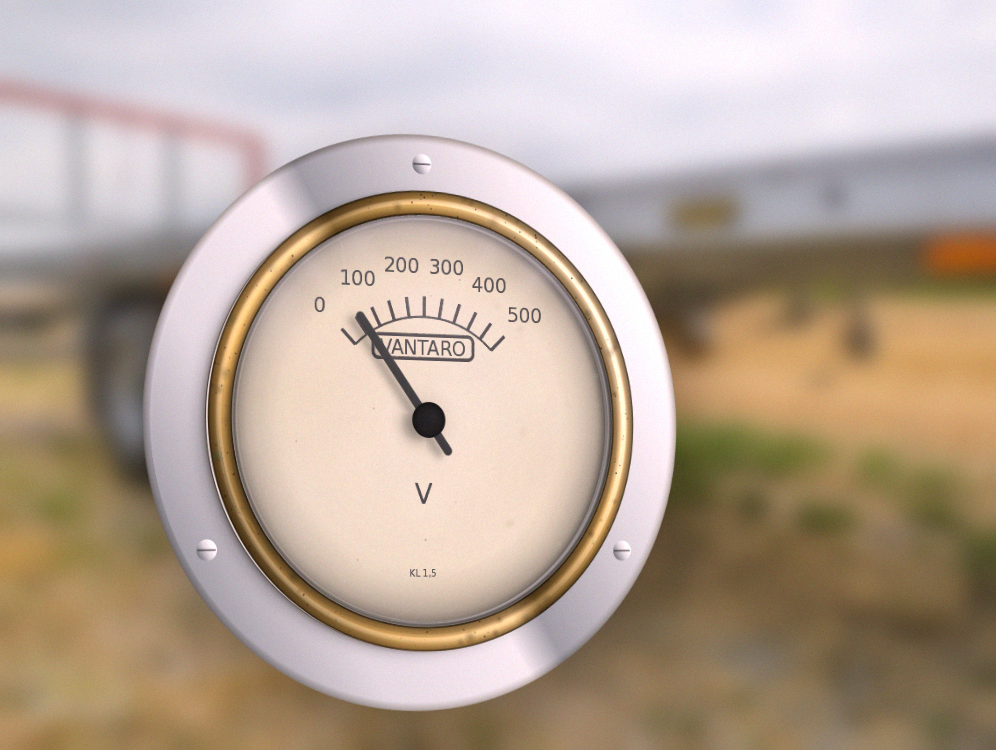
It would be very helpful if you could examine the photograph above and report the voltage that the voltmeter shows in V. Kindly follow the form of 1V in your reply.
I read 50V
